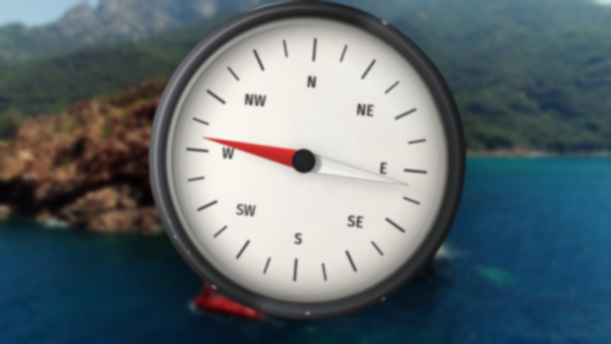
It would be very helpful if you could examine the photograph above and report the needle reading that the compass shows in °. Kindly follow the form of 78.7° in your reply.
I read 277.5°
